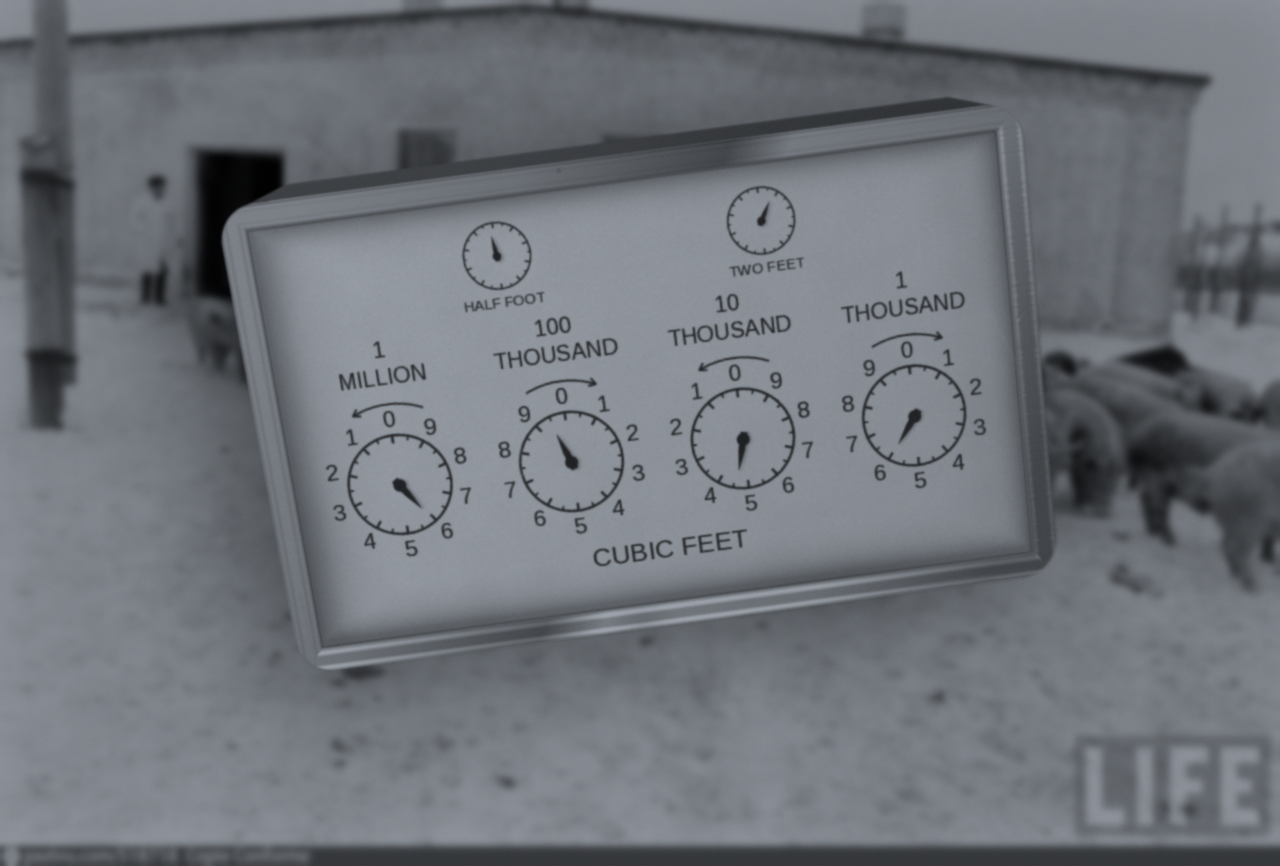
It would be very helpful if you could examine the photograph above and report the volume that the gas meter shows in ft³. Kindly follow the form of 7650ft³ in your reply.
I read 594600ft³
